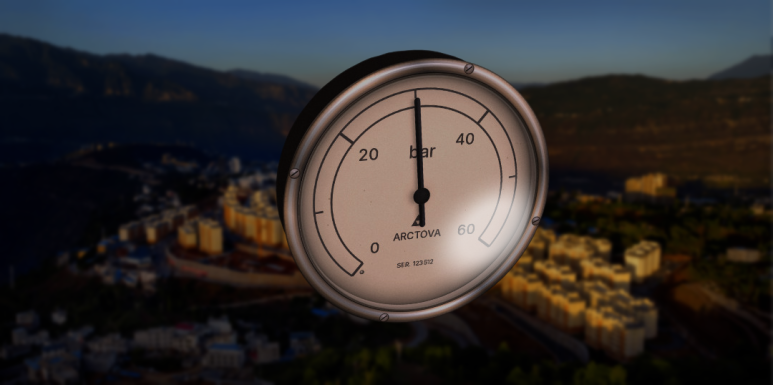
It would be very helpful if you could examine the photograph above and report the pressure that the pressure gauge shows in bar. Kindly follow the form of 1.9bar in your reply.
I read 30bar
